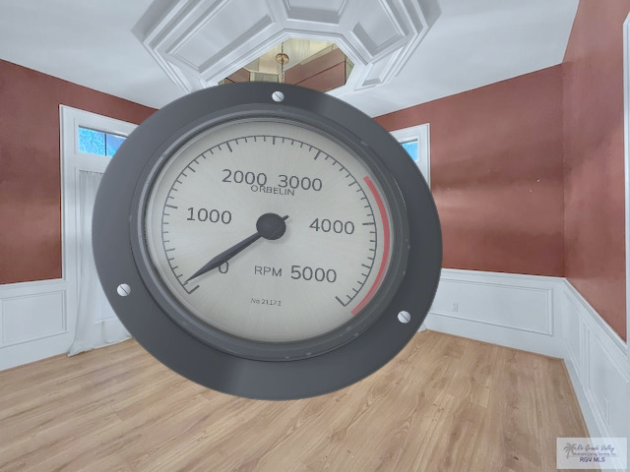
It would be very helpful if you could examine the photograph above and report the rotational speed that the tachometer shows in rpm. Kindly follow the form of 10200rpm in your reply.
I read 100rpm
